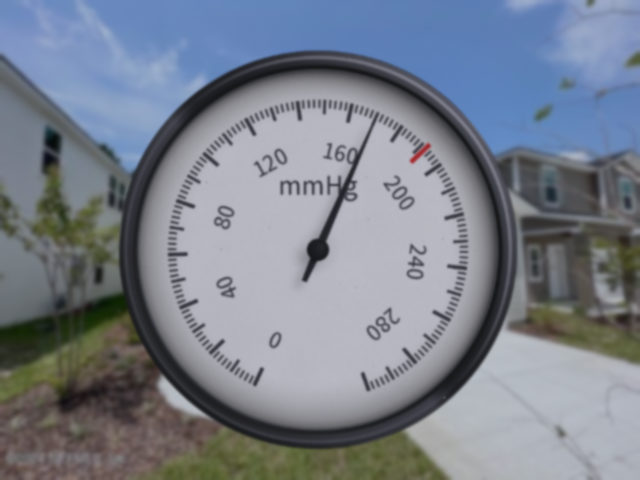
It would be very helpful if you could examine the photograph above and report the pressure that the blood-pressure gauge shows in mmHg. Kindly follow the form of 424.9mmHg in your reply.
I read 170mmHg
